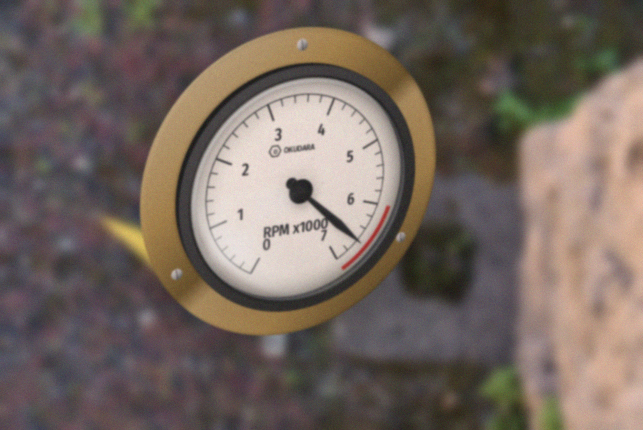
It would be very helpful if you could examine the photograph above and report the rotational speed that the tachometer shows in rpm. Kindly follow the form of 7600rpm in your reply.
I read 6600rpm
